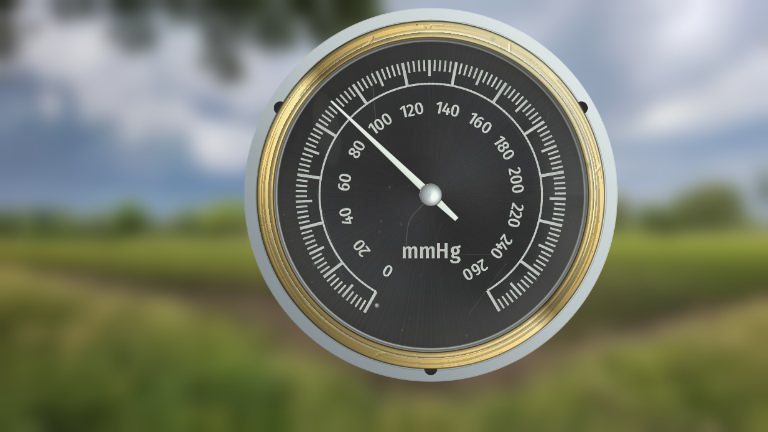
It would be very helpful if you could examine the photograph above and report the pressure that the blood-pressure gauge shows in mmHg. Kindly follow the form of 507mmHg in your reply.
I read 90mmHg
